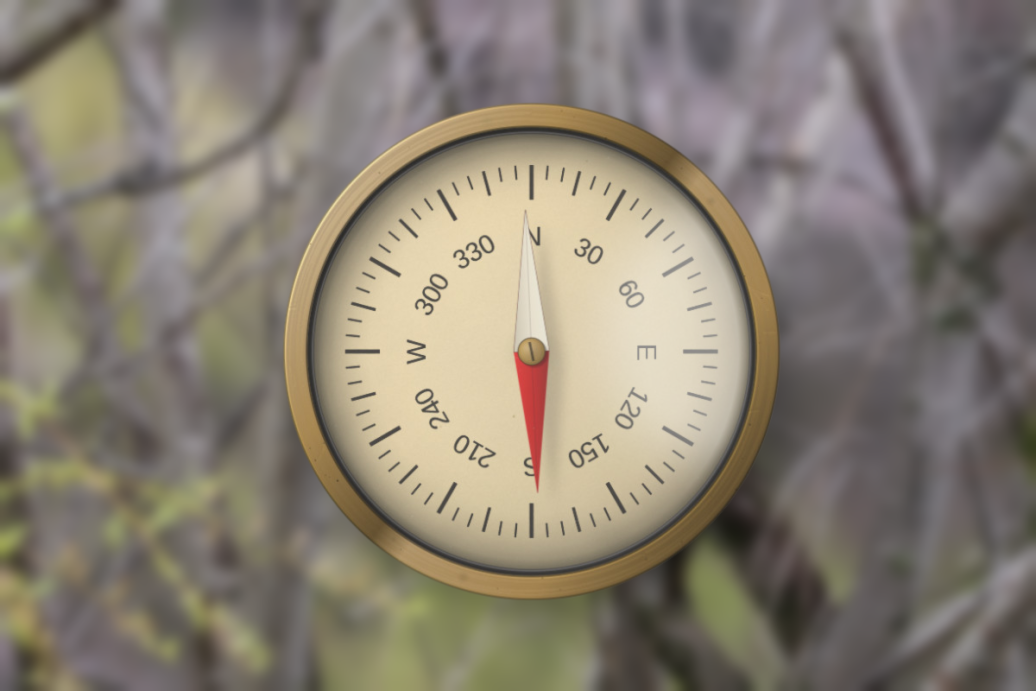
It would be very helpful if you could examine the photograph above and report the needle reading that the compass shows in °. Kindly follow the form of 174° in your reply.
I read 177.5°
